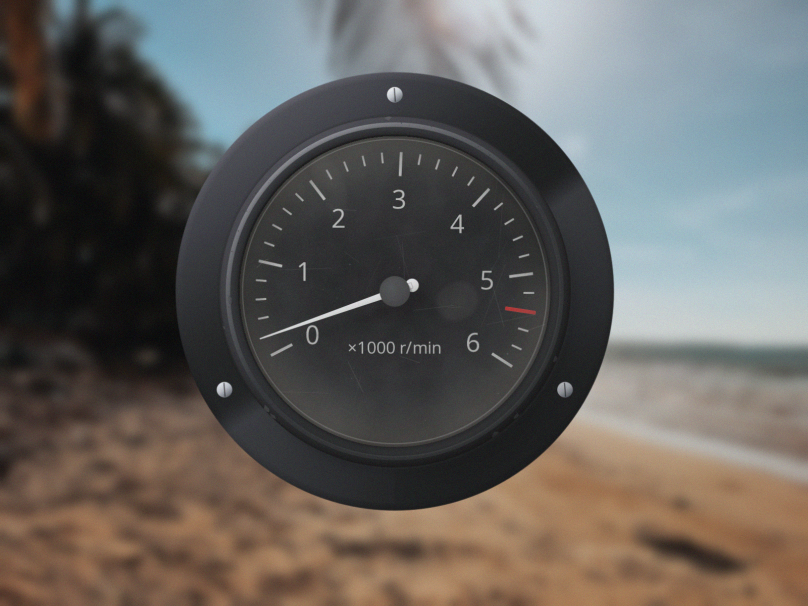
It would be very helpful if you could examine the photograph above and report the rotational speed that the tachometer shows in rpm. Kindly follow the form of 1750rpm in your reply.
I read 200rpm
